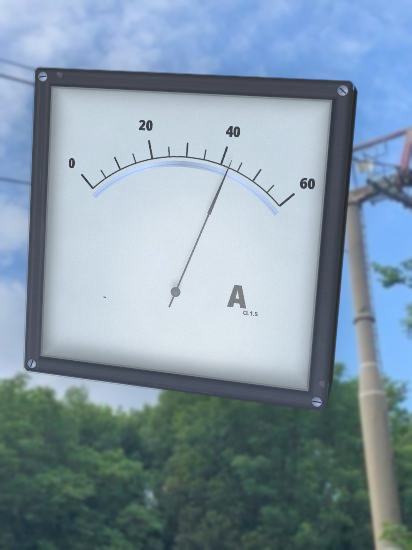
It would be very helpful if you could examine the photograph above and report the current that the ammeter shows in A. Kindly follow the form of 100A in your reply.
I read 42.5A
